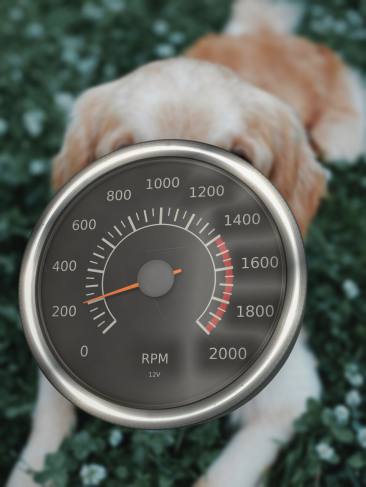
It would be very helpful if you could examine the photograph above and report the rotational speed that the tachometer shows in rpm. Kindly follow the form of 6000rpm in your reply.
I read 200rpm
